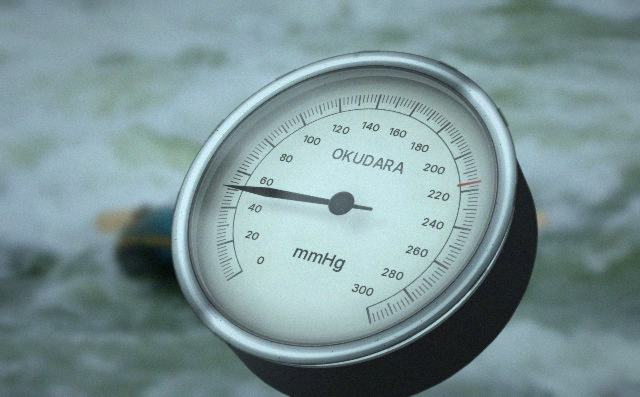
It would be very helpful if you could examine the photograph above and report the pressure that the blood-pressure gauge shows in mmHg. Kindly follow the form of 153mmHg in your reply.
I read 50mmHg
